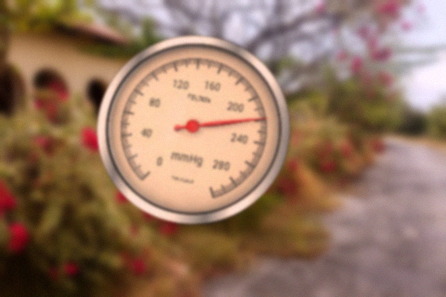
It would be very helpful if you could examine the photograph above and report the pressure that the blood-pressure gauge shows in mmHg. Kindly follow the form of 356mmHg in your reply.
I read 220mmHg
